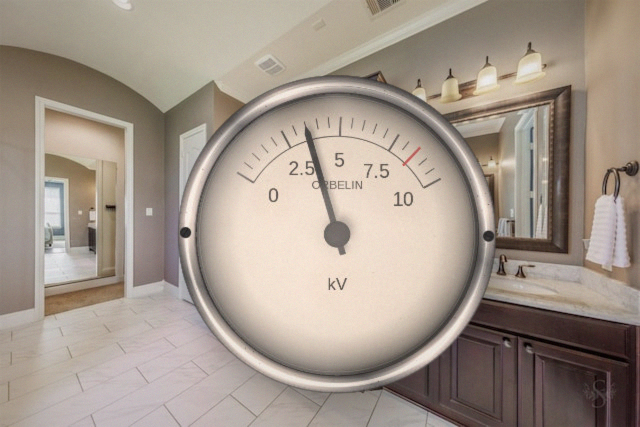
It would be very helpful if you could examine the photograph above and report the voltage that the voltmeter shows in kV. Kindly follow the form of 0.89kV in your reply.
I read 3.5kV
